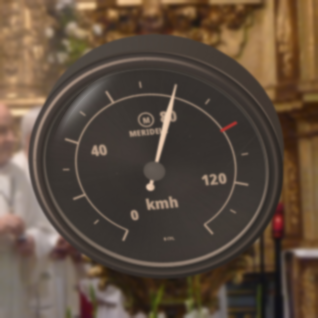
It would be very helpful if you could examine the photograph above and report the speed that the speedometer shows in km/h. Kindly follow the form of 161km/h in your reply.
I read 80km/h
